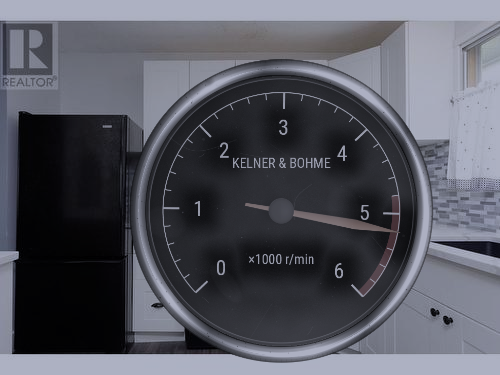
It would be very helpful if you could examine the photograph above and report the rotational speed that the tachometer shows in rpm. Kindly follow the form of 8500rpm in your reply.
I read 5200rpm
